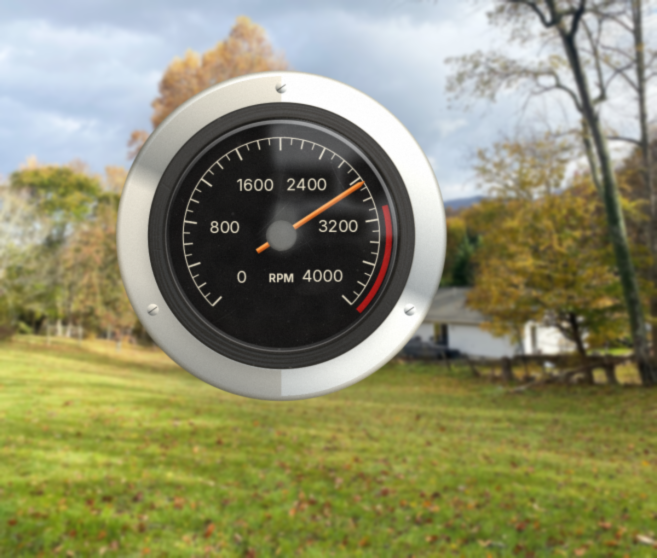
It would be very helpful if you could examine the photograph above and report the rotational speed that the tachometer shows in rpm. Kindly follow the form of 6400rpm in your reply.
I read 2850rpm
